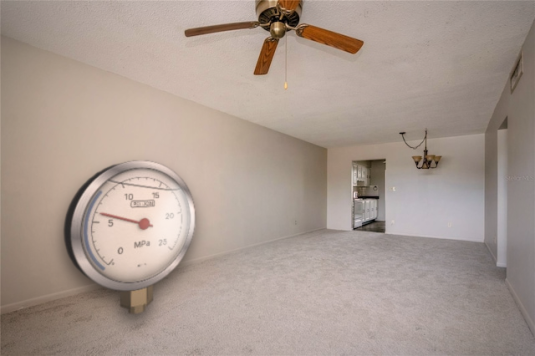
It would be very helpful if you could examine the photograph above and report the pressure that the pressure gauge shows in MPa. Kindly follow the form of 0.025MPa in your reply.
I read 6MPa
